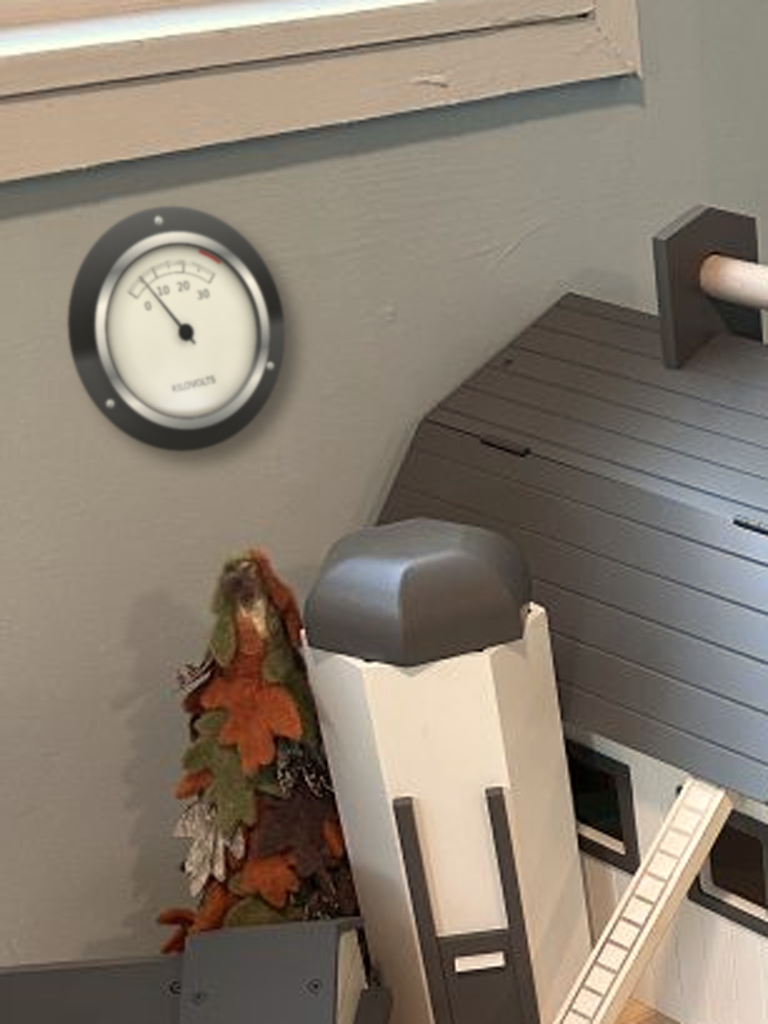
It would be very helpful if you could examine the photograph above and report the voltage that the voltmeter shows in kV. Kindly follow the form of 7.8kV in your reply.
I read 5kV
